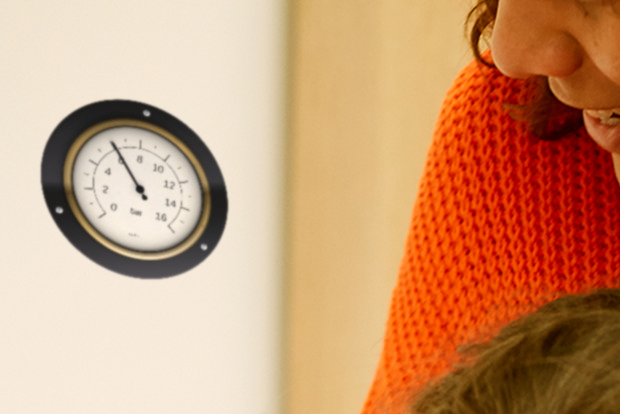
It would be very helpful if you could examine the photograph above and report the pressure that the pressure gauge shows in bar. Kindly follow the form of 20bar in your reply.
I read 6bar
